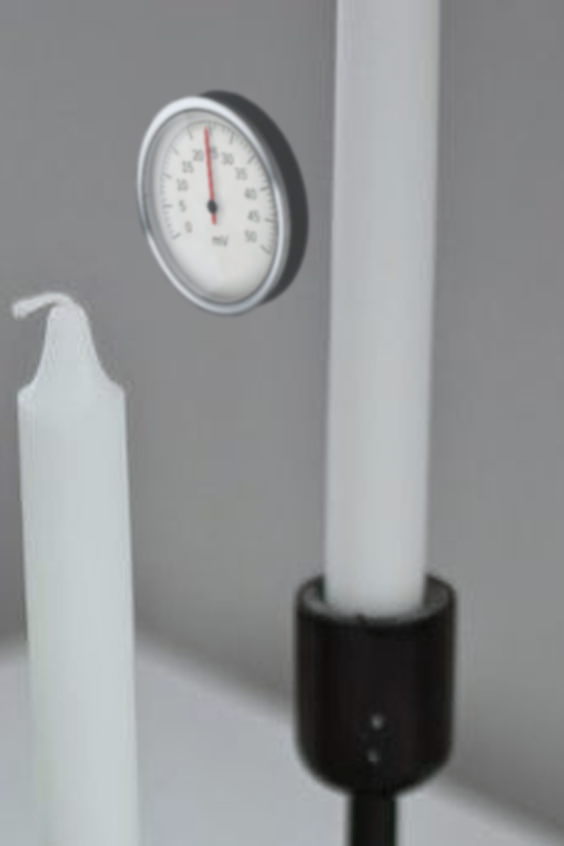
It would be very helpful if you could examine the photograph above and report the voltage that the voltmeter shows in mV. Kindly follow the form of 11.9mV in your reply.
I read 25mV
